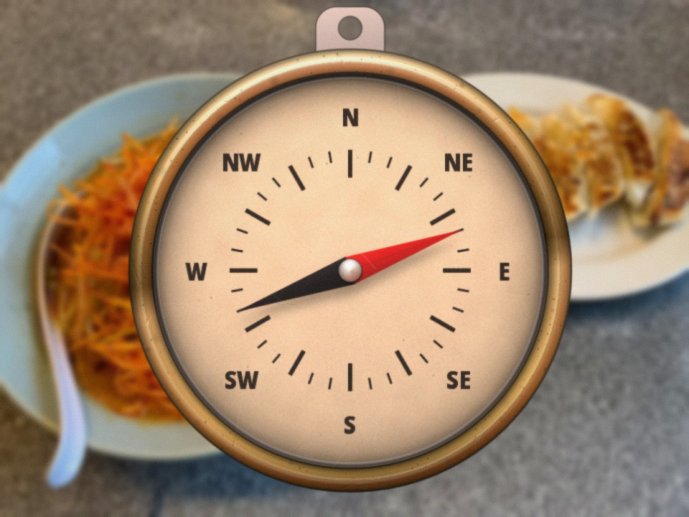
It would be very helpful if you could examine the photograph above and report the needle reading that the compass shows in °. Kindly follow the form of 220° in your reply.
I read 70°
